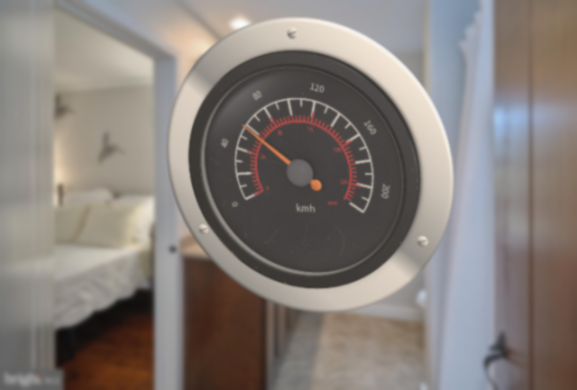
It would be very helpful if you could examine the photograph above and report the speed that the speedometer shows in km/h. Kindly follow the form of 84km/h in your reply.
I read 60km/h
